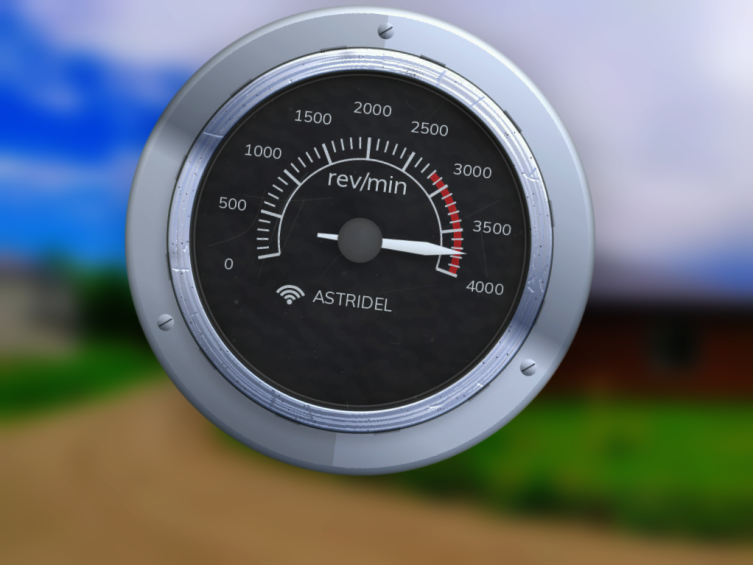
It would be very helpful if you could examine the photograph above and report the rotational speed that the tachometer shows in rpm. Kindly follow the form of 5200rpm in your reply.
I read 3750rpm
